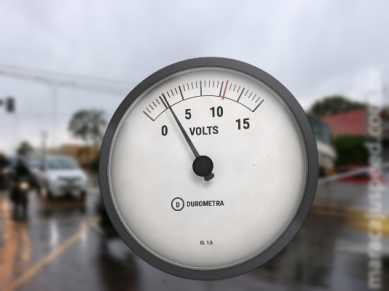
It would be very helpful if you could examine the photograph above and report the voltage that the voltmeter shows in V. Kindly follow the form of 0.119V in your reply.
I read 3V
